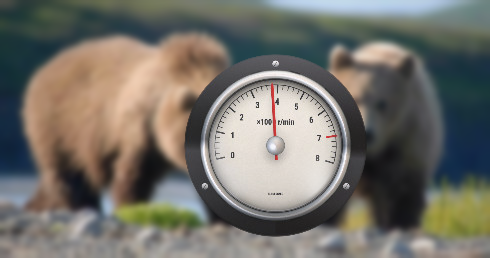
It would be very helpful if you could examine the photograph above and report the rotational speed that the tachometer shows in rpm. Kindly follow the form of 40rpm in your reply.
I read 3800rpm
